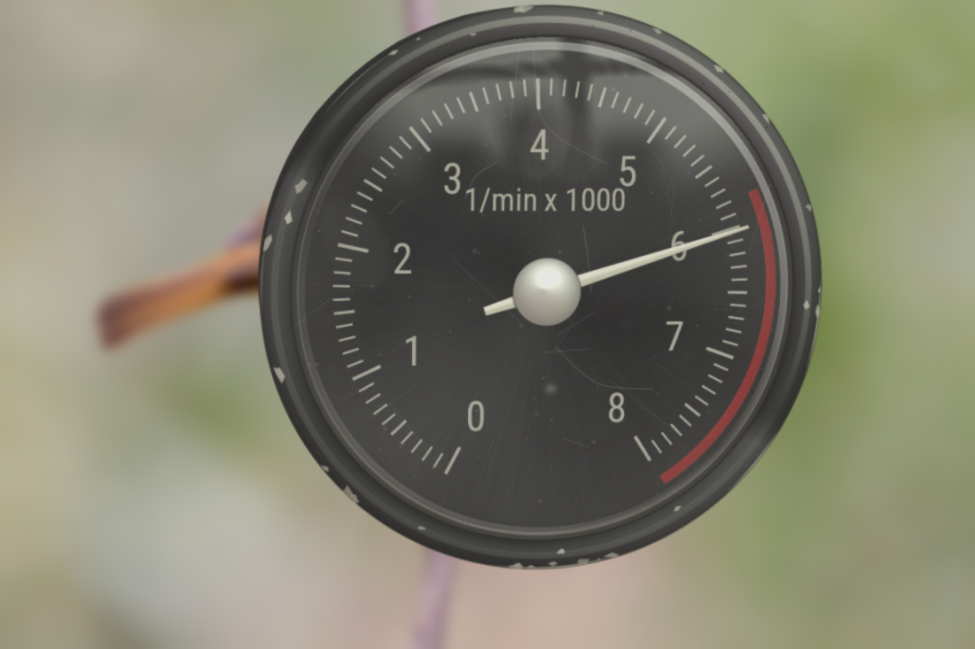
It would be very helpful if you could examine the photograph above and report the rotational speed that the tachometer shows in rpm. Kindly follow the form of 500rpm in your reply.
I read 6000rpm
